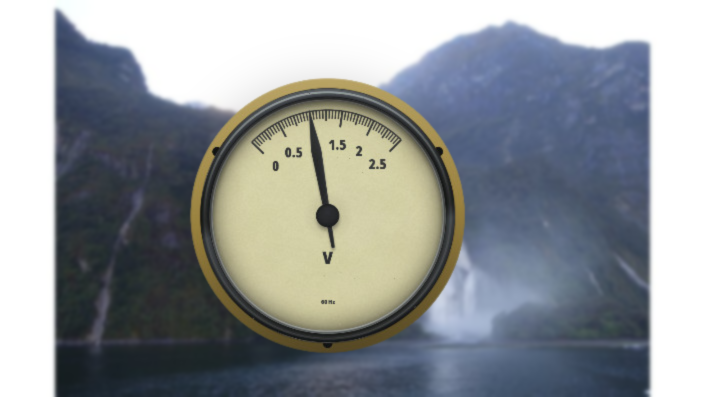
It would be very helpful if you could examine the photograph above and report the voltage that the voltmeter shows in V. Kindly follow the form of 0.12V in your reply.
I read 1V
